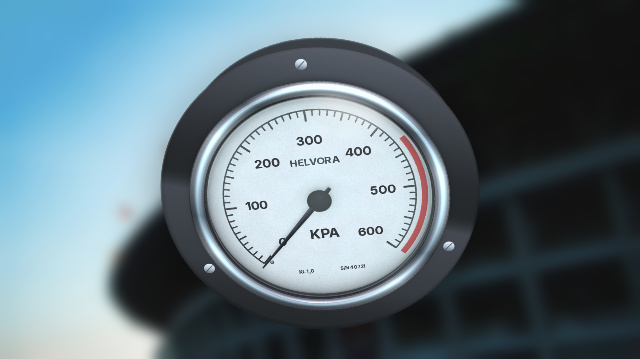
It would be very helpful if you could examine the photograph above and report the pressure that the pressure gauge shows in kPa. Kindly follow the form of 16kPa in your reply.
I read 0kPa
